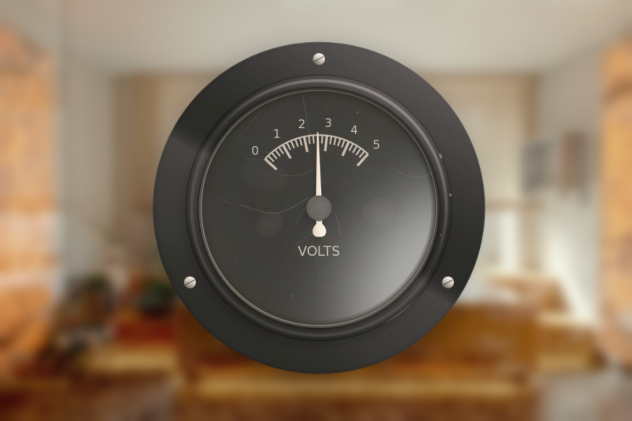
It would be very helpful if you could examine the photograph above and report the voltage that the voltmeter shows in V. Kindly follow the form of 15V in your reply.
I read 2.6V
